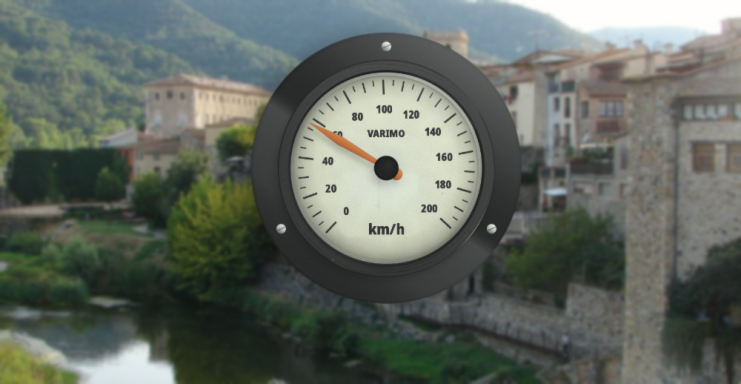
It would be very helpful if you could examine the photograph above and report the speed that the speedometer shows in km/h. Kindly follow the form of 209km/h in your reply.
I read 57.5km/h
